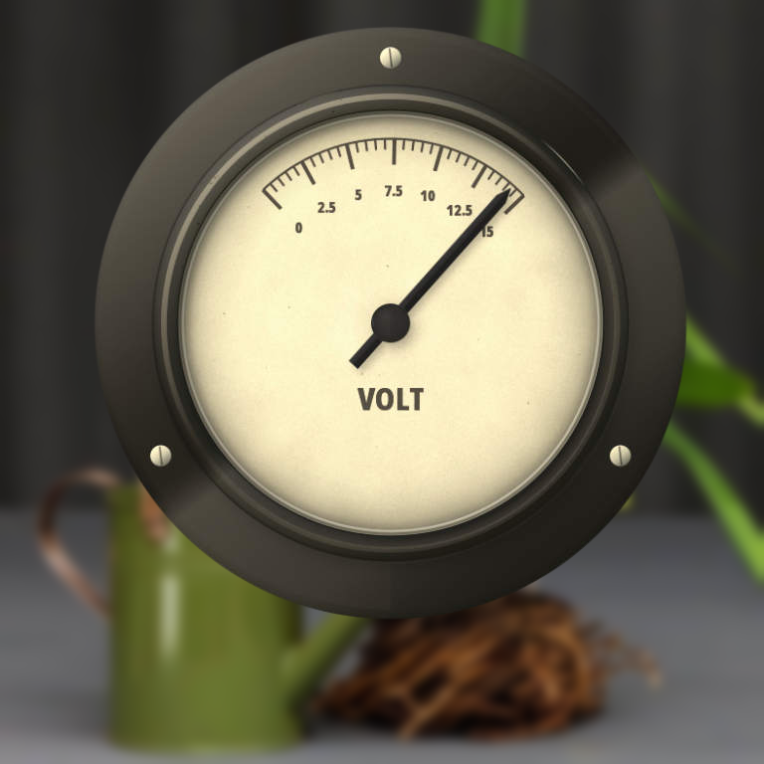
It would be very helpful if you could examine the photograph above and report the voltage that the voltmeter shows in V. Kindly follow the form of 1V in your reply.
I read 14.25V
